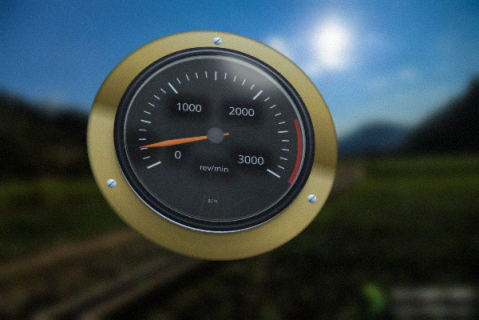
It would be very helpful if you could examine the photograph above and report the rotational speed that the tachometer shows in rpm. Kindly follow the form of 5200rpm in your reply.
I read 200rpm
